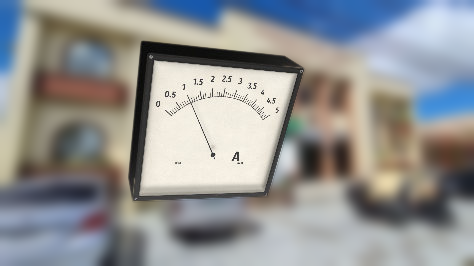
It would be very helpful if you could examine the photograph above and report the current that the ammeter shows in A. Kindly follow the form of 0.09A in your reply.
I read 1A
